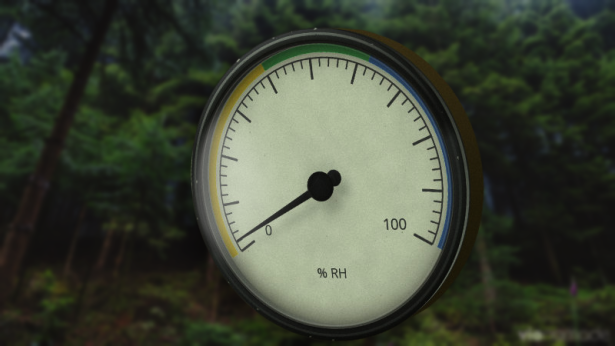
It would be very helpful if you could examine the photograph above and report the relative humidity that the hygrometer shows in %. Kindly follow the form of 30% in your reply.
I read 2%
